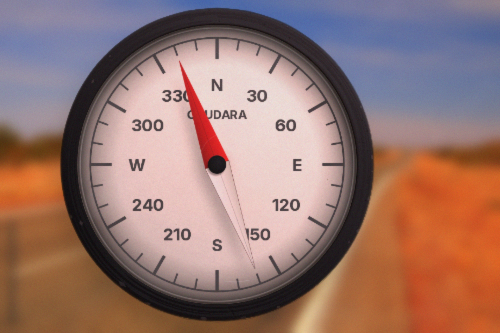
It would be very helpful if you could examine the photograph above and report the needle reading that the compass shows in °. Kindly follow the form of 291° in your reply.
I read 340°
